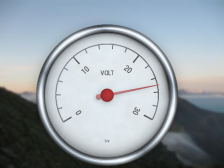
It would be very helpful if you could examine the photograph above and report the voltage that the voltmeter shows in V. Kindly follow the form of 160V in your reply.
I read 25V
